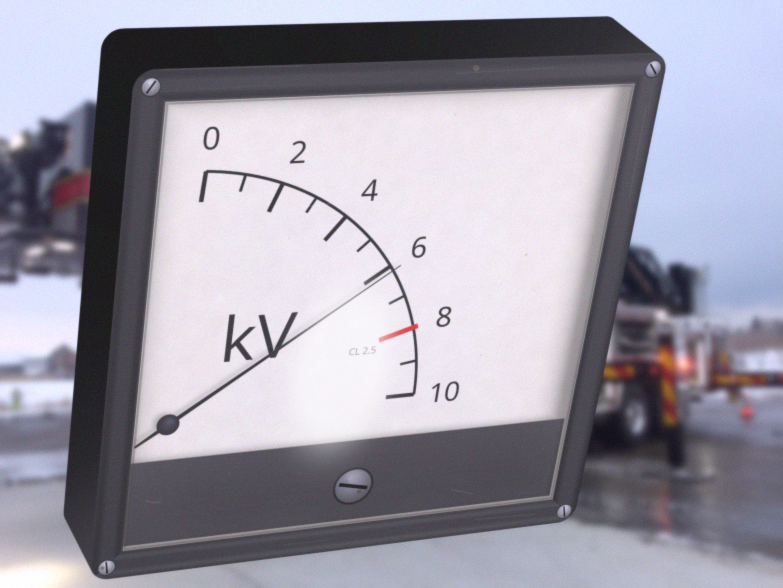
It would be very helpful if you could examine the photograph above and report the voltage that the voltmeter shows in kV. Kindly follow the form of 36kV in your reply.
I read 6kV
